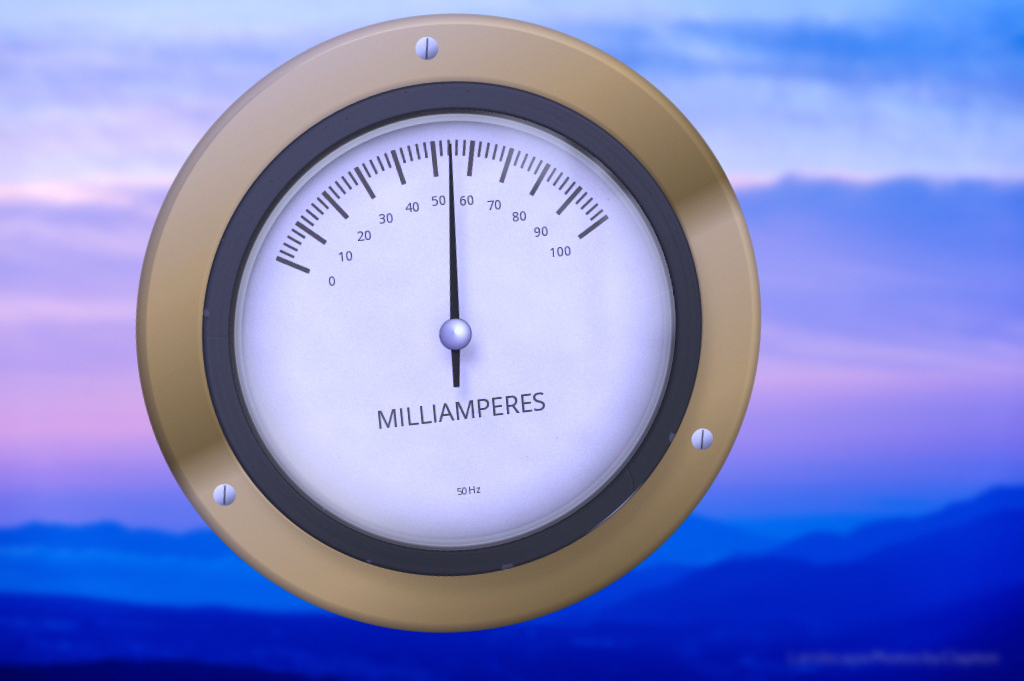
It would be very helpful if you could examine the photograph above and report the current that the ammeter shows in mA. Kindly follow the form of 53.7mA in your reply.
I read 54mA
